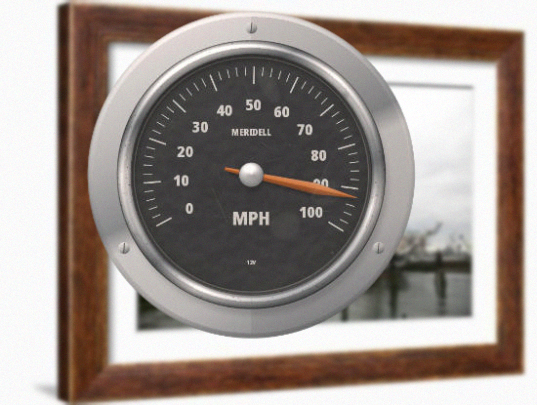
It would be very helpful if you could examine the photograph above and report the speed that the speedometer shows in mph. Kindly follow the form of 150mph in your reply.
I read 92mph
